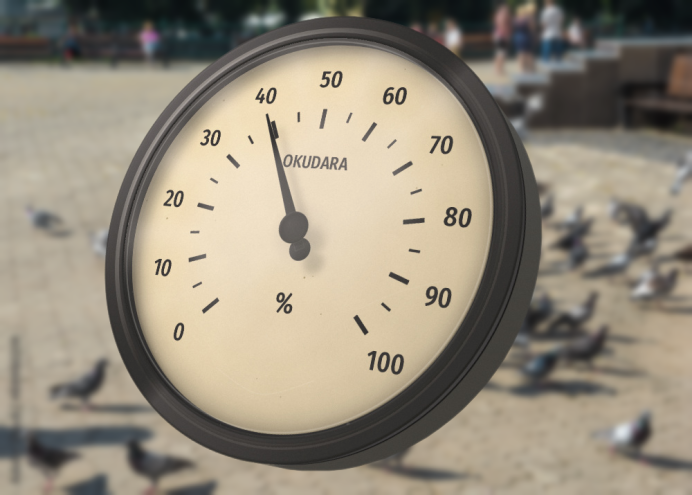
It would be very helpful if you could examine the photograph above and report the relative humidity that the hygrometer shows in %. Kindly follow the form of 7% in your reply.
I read 40%
